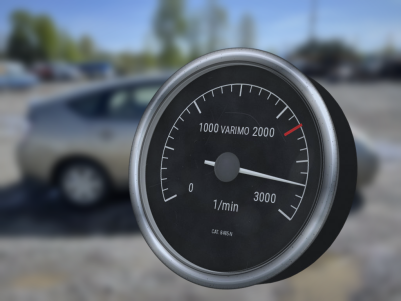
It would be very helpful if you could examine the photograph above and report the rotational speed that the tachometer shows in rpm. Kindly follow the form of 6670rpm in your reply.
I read 2700rpm
